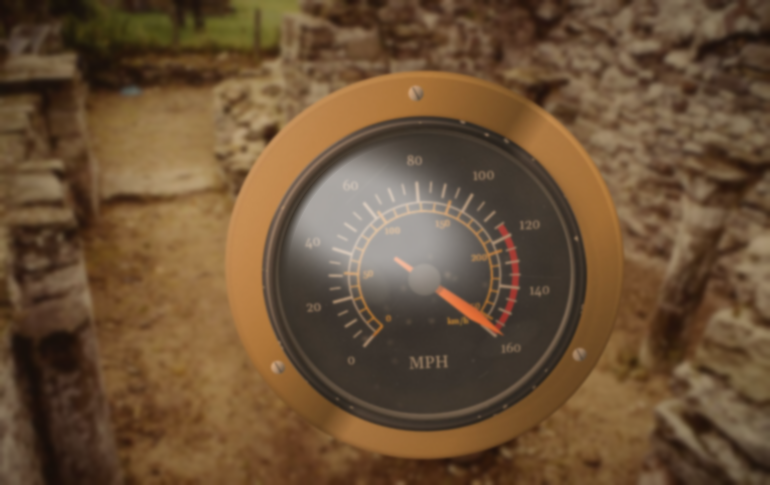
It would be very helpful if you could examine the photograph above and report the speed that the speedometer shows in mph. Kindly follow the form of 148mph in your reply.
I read 157.5mph
